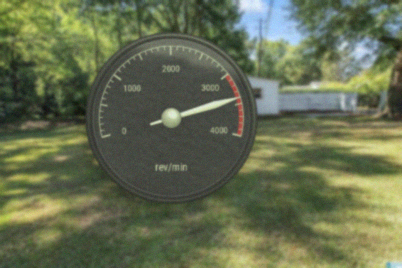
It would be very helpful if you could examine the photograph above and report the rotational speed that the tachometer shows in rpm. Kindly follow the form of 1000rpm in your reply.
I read 3400rpm
